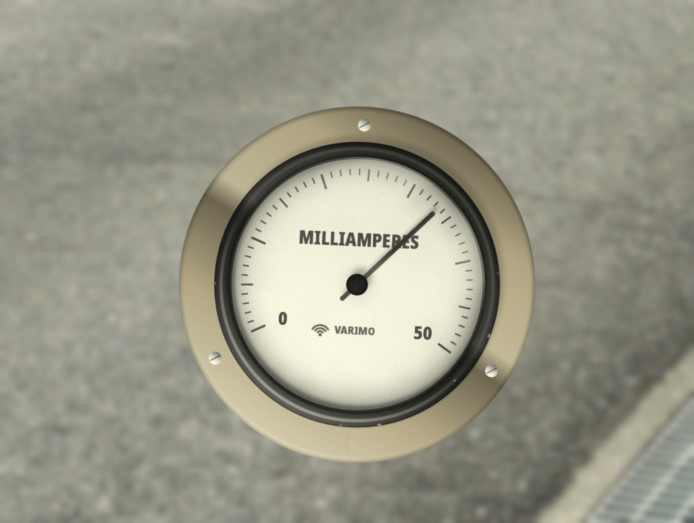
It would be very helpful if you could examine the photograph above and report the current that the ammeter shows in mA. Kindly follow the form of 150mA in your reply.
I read 33.5mA
